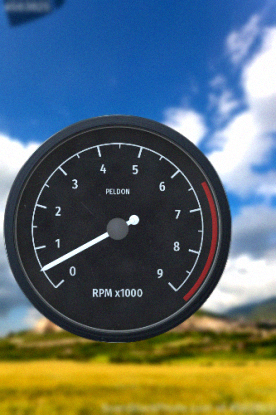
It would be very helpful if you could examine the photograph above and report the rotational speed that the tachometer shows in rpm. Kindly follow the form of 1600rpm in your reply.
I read 500rpm
